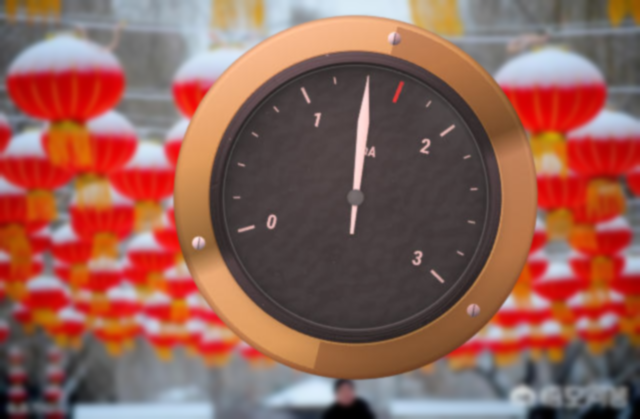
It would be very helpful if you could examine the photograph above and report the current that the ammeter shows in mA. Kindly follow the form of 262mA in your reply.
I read 1.4mA
